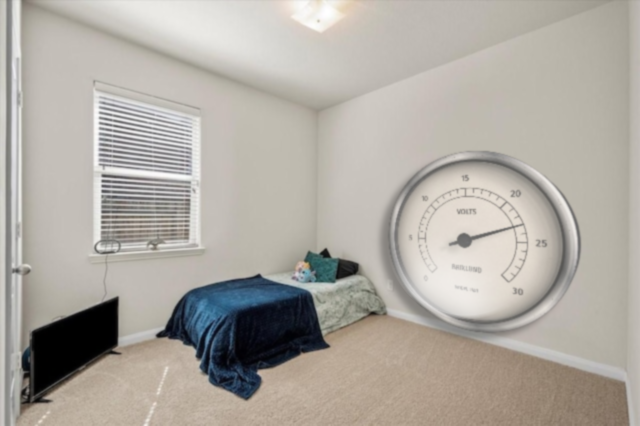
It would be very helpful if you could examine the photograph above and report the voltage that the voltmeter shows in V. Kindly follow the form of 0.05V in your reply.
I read 23V
